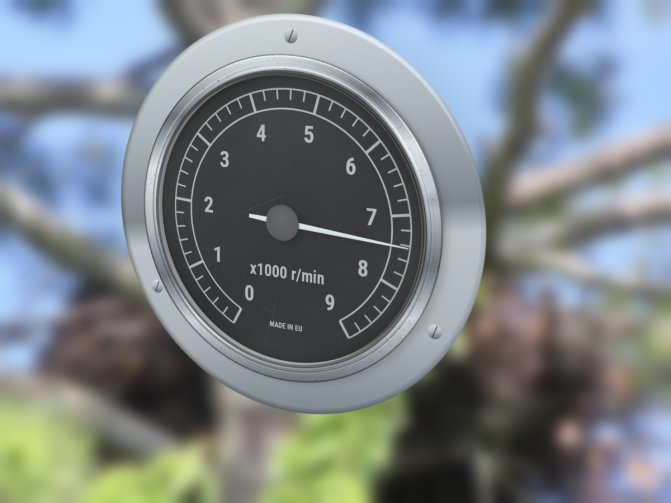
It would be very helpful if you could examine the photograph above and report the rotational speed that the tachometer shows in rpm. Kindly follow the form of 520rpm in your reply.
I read 7400rpm
